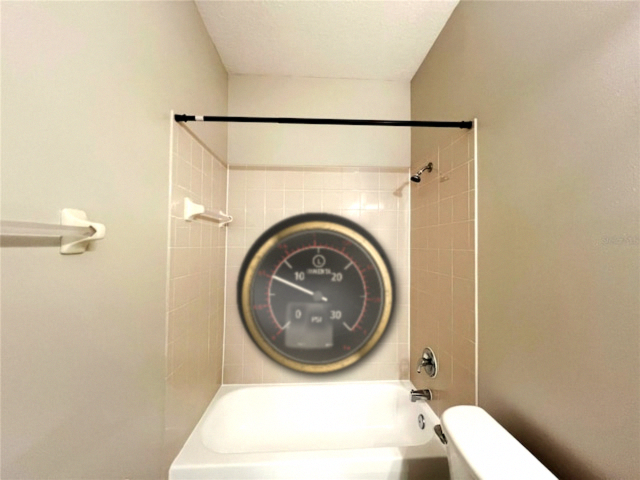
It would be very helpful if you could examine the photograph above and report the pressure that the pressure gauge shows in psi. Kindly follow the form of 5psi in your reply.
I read 7.5psi
